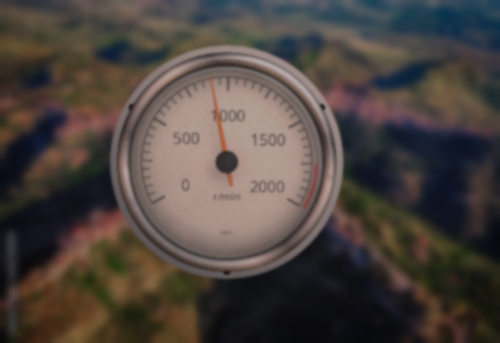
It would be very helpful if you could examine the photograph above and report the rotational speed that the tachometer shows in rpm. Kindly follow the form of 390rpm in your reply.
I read 900rpm
